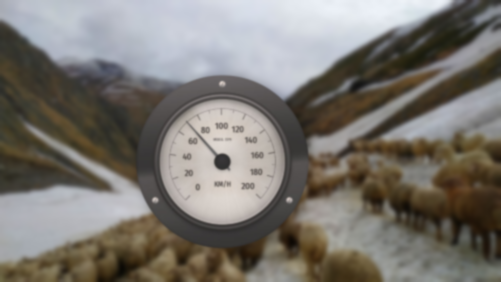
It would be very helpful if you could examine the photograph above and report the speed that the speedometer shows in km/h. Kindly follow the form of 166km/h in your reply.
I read 70km/h
